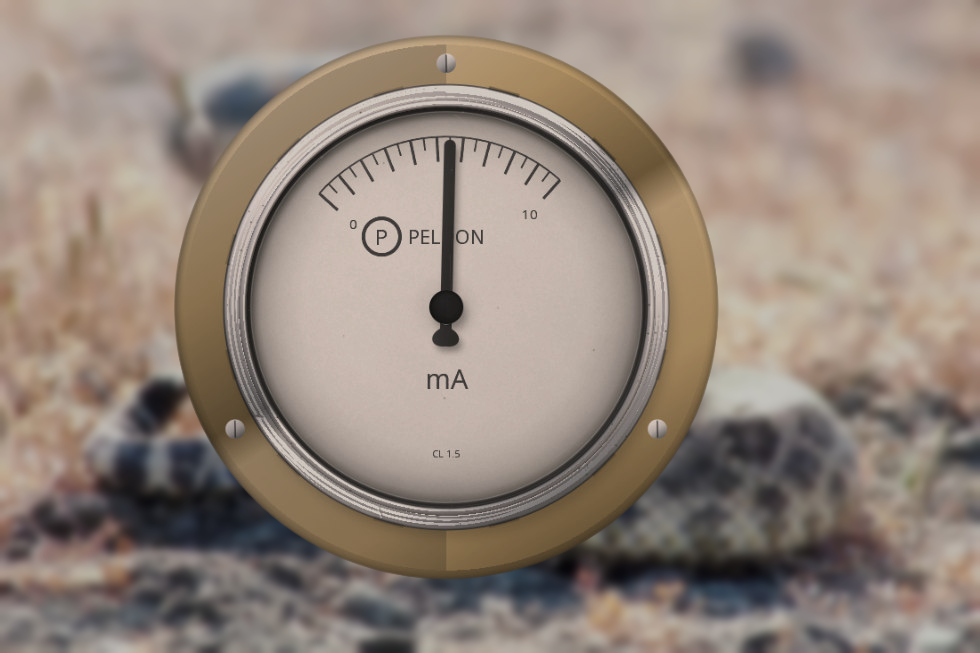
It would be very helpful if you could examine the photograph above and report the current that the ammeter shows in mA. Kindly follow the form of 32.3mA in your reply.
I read 5.5mA
